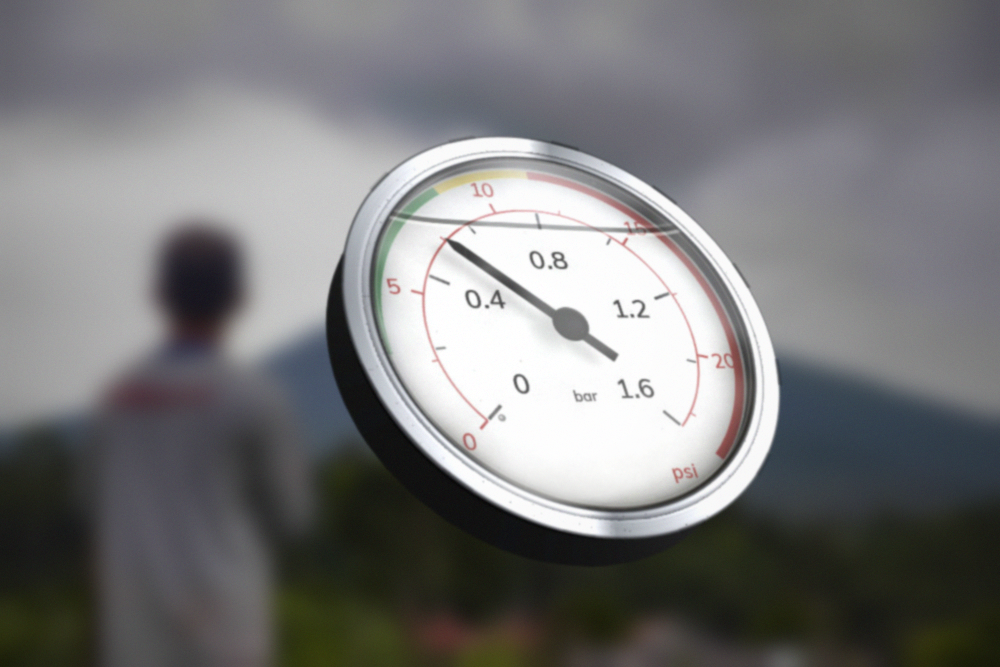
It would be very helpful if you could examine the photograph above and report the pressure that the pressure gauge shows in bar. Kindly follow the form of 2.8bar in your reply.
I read 0.5bar
